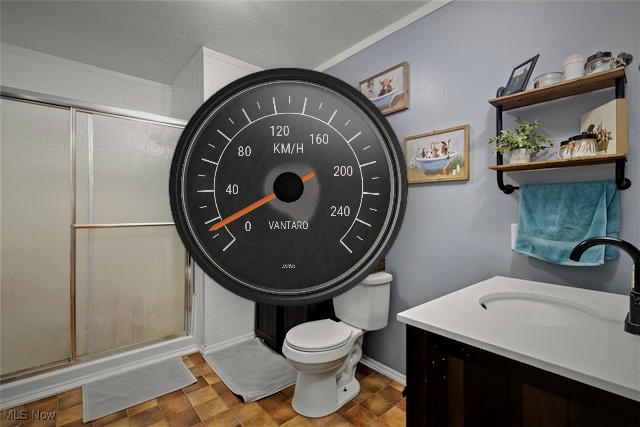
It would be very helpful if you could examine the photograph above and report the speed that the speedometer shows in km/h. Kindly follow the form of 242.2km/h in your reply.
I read 15km/h
